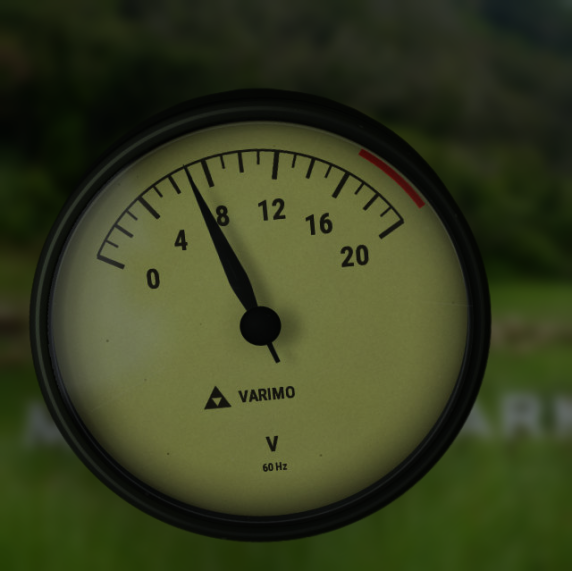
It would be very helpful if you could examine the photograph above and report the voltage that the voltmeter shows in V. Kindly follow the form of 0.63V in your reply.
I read 7V
